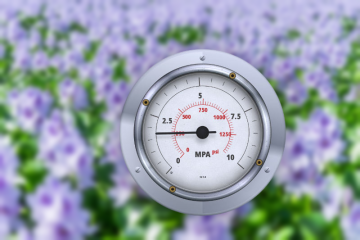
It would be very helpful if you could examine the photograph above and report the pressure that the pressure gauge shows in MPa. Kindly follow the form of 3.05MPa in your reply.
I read 1.75MPa
